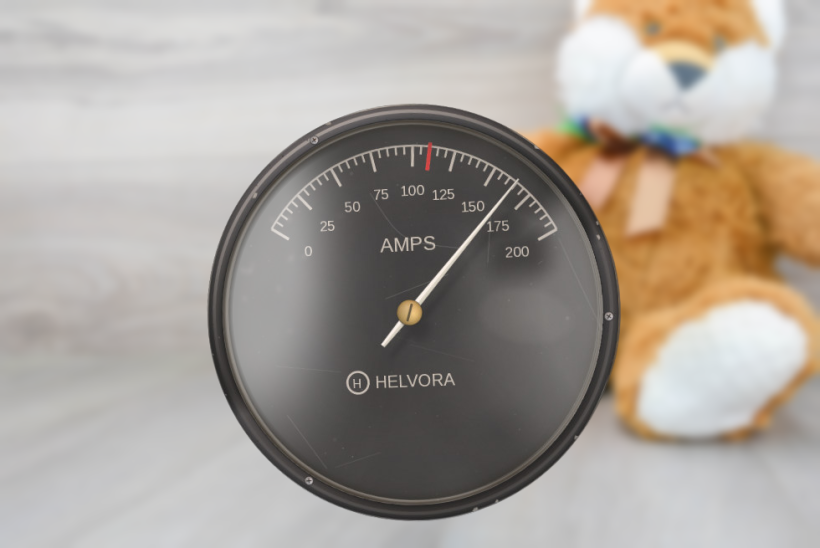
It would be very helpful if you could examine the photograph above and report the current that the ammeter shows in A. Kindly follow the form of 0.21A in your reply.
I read 165A
